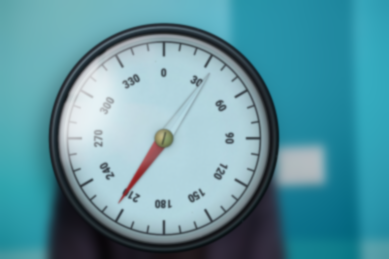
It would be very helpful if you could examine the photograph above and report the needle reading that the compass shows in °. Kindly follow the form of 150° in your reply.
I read 215°
